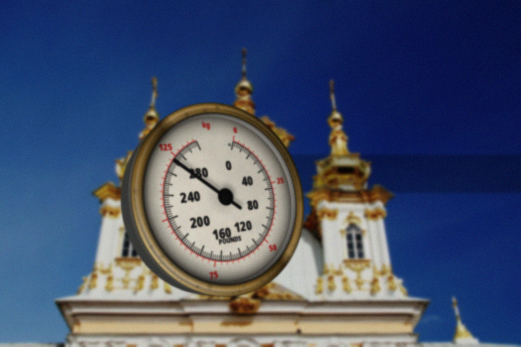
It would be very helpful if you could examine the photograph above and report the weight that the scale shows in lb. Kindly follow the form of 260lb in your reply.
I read 270lb
